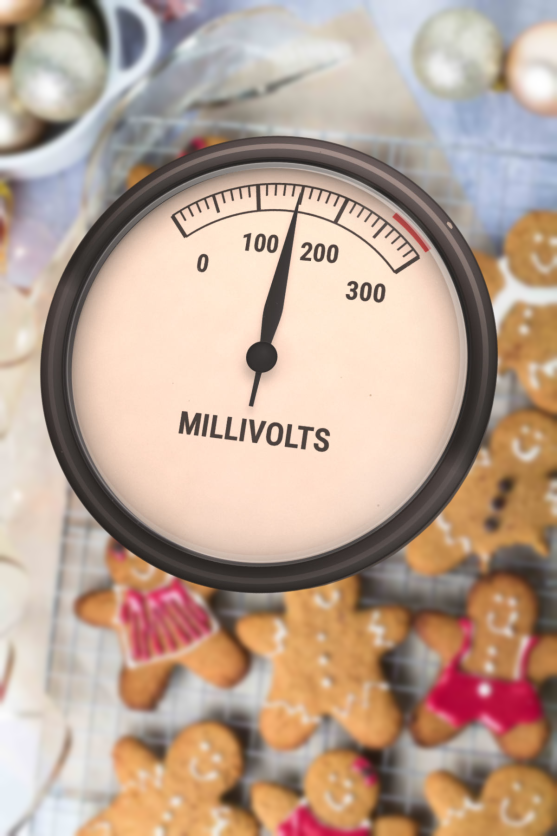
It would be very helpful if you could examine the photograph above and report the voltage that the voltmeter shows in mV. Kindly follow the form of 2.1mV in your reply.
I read 150mV
